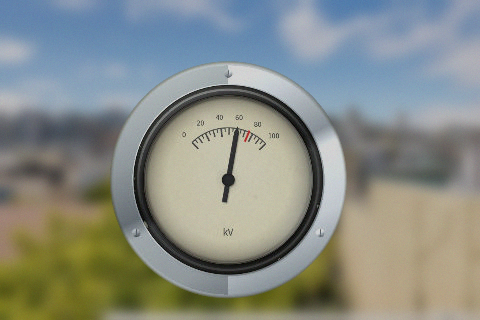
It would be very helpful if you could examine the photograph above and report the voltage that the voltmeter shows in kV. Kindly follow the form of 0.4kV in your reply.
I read 60kV
